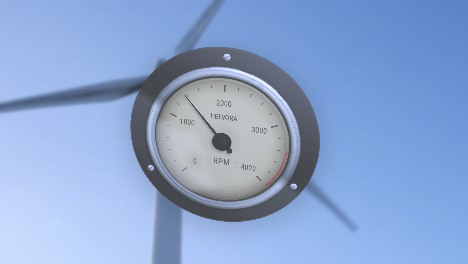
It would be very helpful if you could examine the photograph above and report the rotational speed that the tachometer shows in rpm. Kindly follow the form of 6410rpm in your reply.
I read 1400rpm
